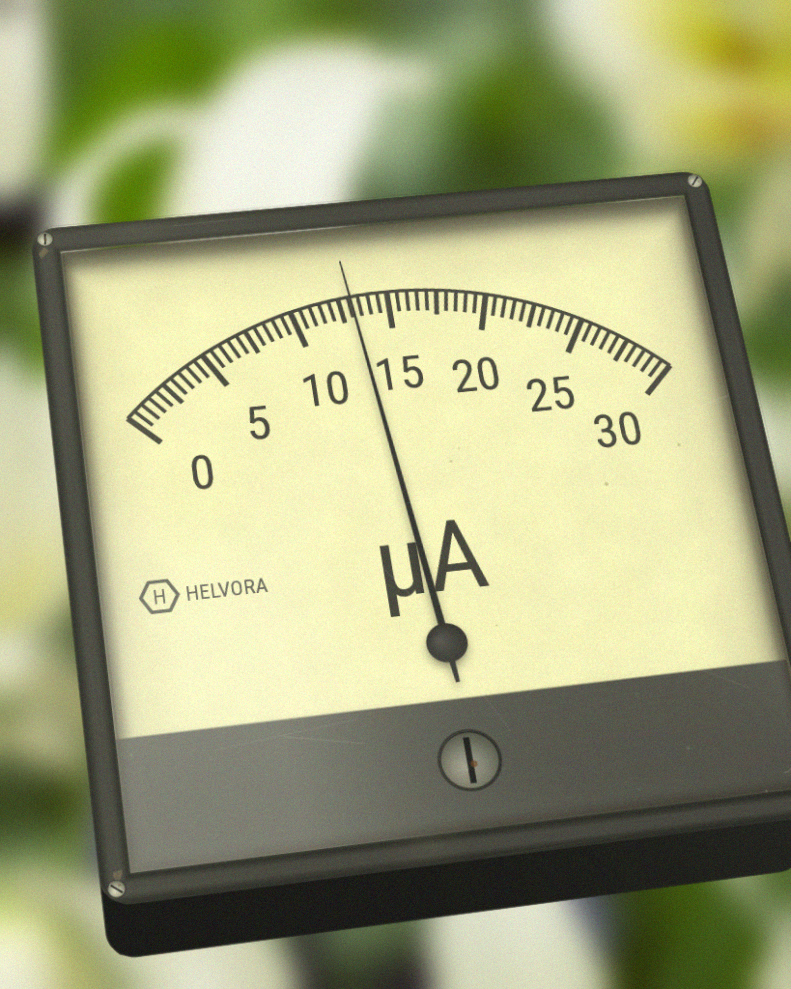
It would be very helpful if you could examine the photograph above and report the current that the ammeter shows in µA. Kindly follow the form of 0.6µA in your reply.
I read 13µA
